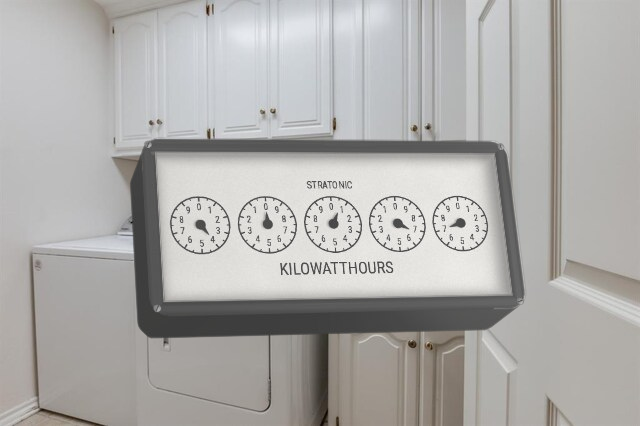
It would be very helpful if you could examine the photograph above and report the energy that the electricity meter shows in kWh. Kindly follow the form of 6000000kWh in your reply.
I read 40067kWh
